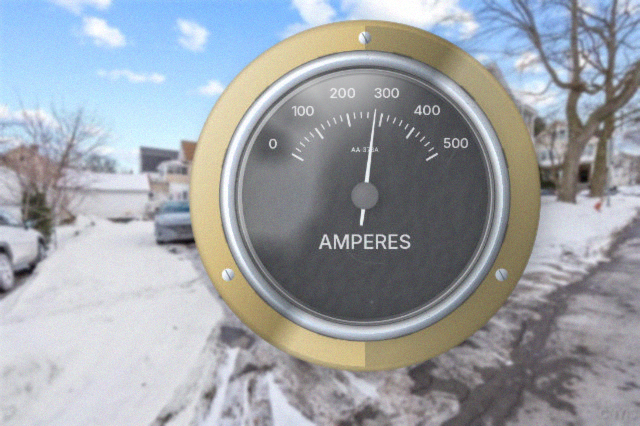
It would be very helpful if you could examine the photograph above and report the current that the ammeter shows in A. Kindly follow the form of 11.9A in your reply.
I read 280A
